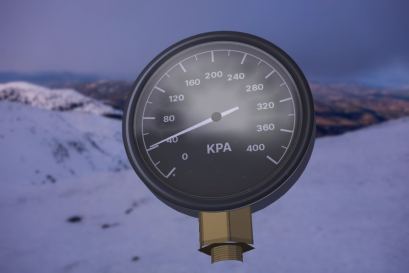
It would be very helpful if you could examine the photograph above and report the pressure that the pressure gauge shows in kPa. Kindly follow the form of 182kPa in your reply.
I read 40kPa
